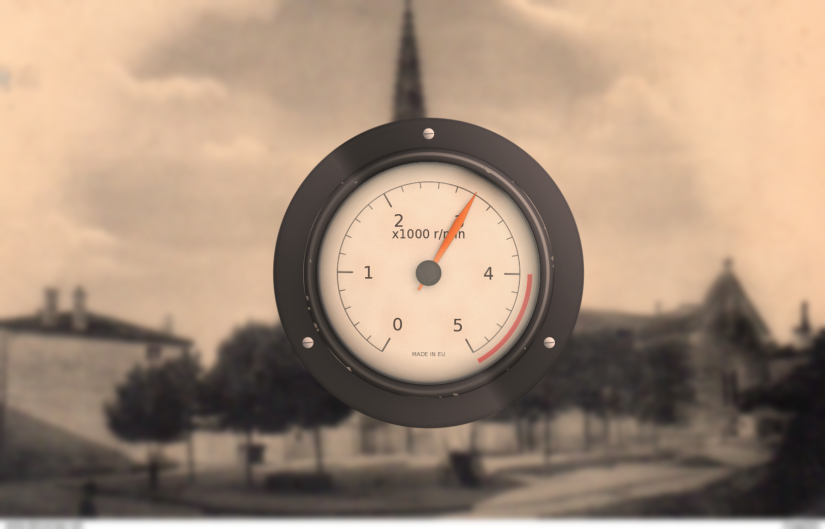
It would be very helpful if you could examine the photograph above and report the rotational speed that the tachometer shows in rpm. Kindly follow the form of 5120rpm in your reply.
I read 3000rpm
